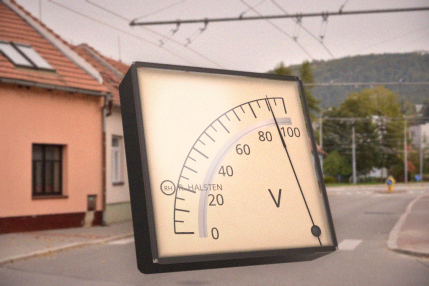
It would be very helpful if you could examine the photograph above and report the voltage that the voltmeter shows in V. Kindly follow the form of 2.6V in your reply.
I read 90V
